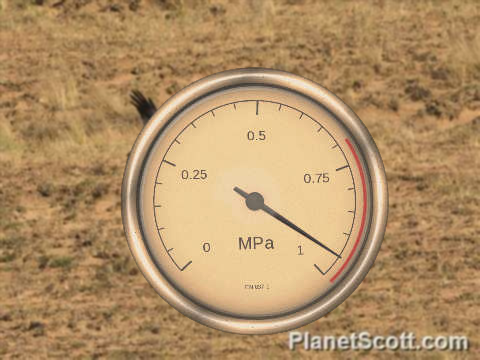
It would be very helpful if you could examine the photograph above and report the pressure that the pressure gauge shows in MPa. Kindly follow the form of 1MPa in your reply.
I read 0.95MPa
